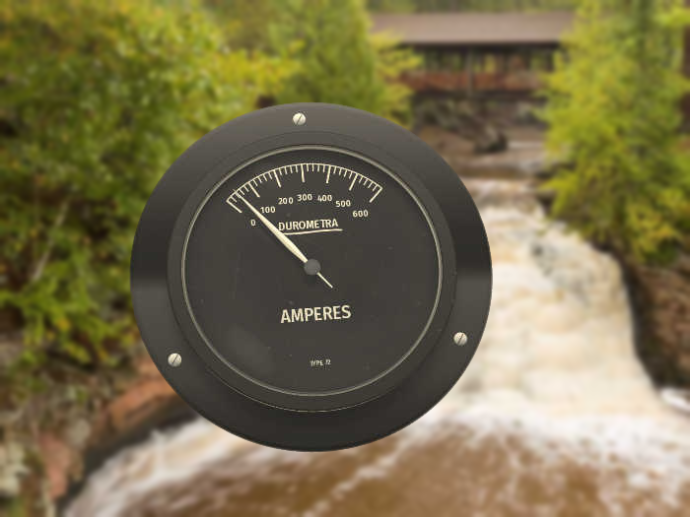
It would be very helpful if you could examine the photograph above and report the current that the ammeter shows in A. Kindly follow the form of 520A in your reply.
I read 40A
